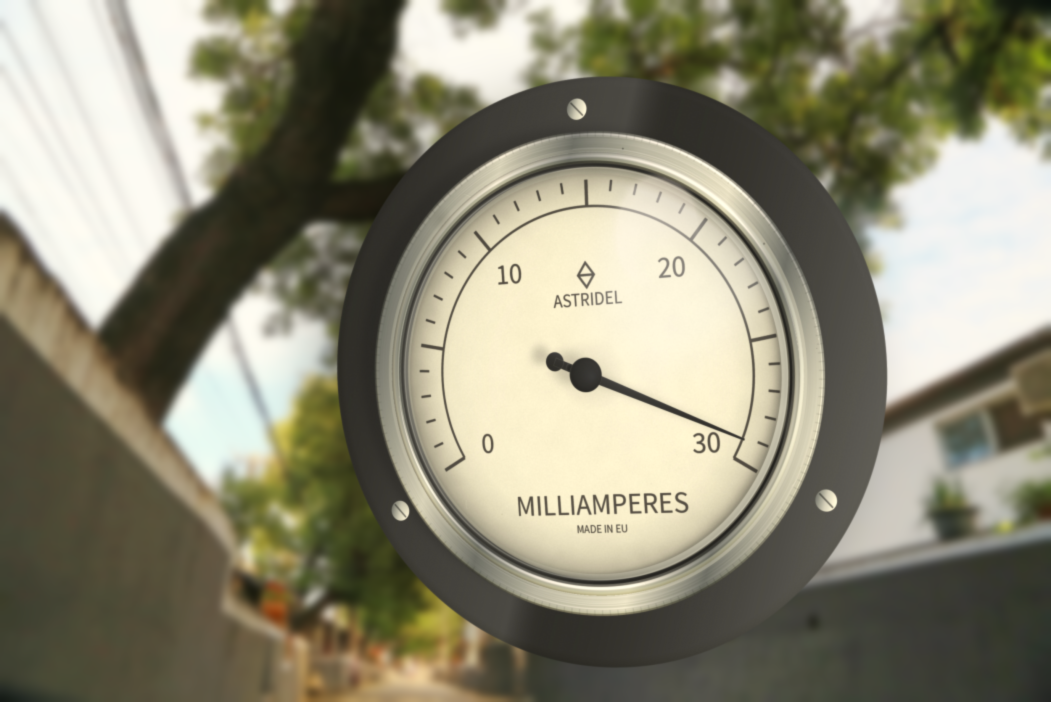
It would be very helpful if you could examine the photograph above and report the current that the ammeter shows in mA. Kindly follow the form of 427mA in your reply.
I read 29mA
